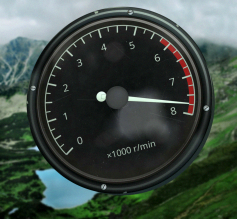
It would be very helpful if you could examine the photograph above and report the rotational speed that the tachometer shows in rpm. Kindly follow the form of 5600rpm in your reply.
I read 7750rpm
